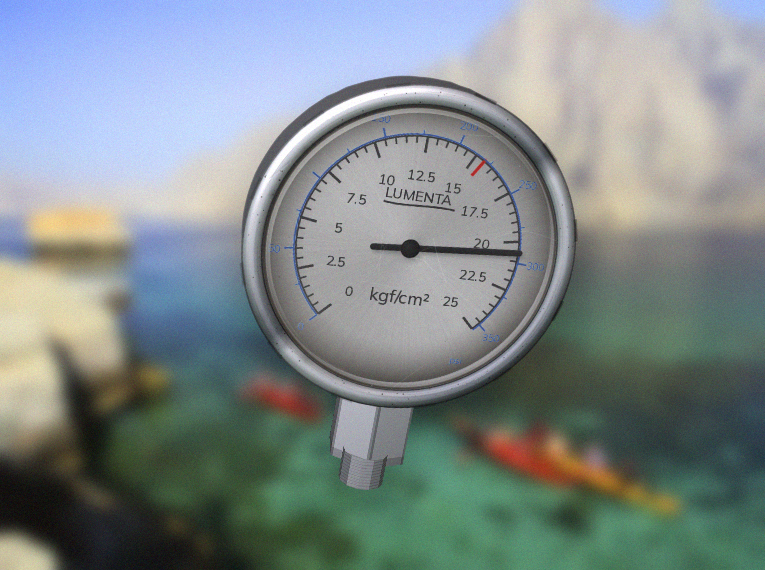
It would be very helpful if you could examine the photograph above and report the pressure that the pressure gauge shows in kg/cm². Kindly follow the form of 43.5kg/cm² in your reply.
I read 20.5kg/cm²
